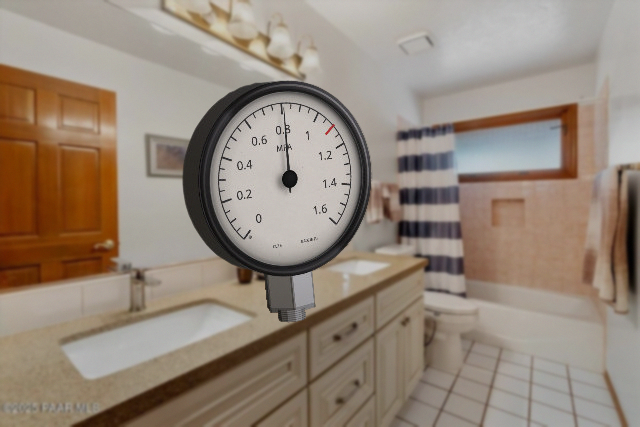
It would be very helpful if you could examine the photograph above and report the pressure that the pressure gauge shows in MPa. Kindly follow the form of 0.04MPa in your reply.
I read 0.8MPa
